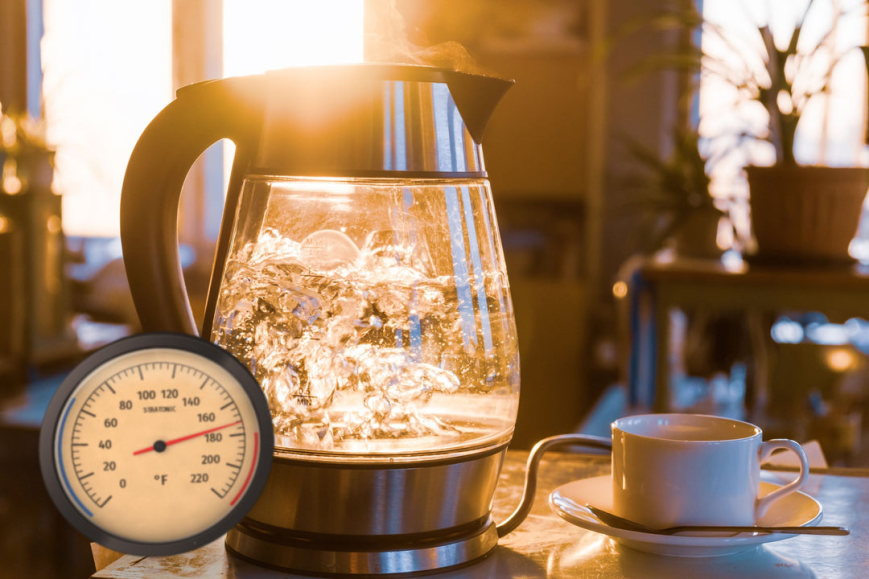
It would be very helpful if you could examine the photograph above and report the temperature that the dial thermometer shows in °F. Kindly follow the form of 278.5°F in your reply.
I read 172°F
